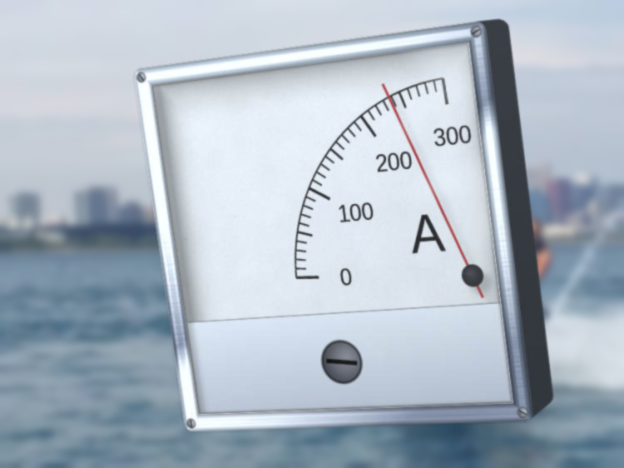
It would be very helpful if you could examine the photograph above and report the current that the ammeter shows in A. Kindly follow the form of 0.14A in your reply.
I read 240A
